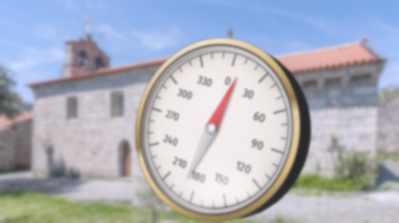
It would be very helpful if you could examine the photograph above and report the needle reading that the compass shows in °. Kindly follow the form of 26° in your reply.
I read 10°
